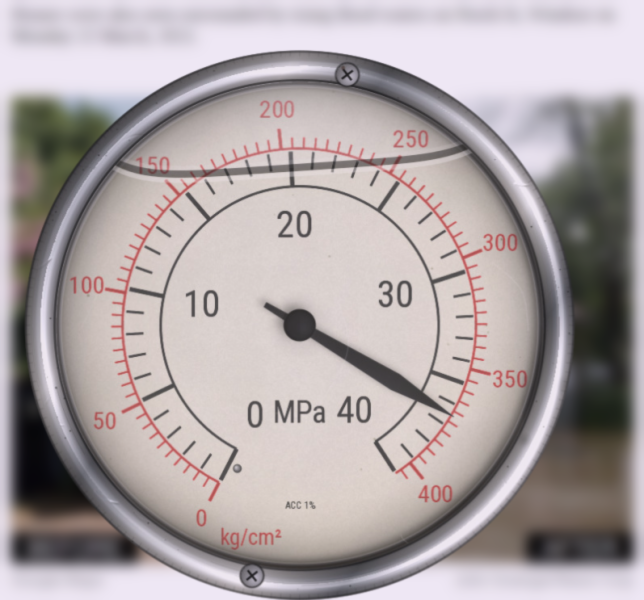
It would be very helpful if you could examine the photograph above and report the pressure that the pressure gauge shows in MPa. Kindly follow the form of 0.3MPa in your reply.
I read 36.5MPa
